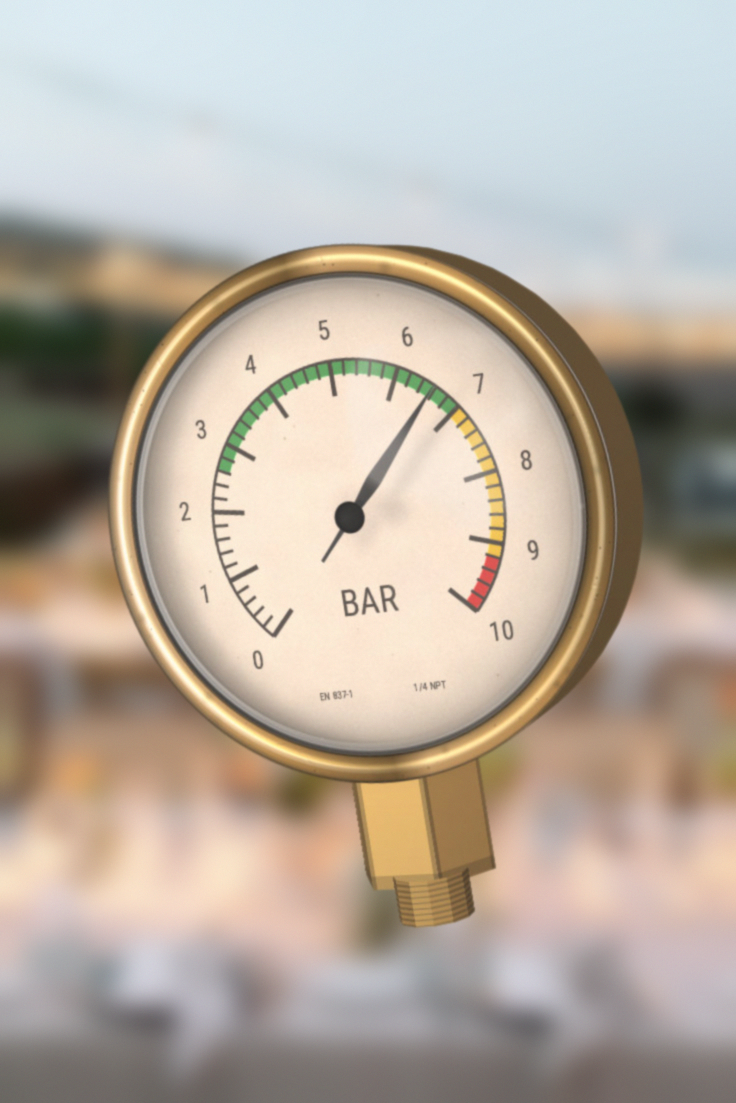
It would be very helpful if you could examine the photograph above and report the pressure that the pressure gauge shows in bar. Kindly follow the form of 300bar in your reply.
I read 6.6bar
